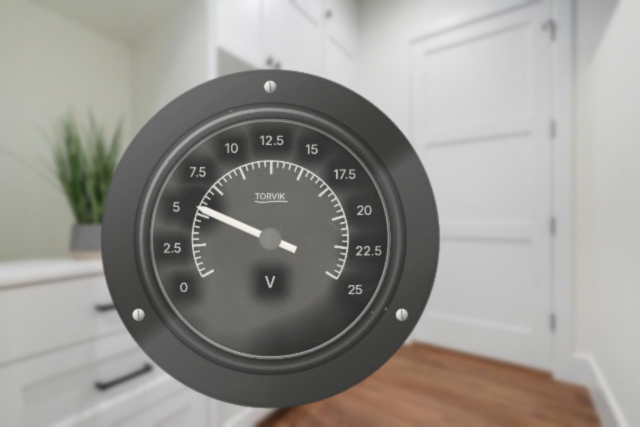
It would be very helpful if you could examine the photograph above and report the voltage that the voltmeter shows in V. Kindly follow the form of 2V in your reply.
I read 5.5V
